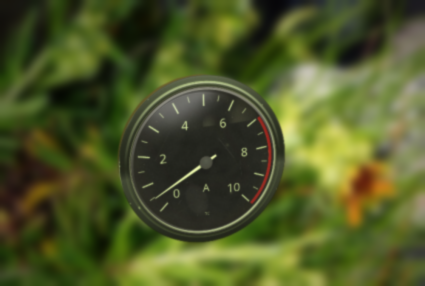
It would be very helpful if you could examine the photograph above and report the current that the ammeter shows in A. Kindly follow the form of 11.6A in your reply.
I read 0.5A
